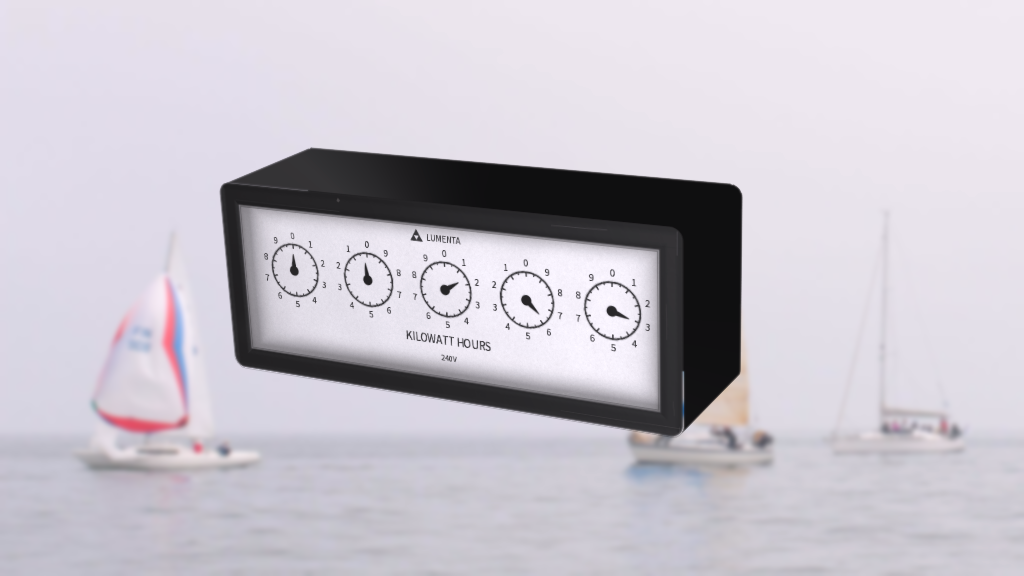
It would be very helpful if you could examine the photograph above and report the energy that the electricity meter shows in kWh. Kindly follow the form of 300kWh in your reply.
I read 163kWh
